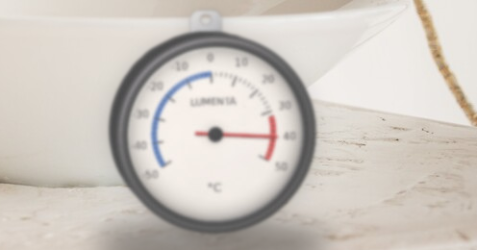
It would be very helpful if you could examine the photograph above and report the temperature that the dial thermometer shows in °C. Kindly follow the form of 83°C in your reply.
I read 40°C
